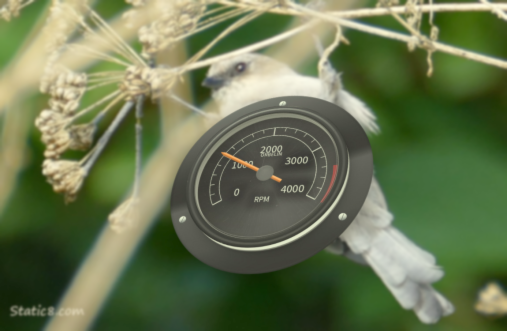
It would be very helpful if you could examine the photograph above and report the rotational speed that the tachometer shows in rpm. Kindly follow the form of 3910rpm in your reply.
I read 1000rpm
